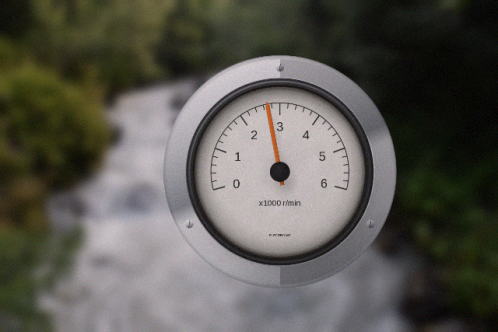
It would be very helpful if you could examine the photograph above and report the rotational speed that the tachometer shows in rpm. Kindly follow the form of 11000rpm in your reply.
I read 2700rpm
